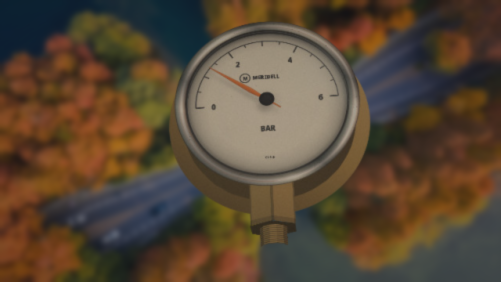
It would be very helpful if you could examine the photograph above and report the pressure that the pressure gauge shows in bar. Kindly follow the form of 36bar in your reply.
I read 1.25bar
